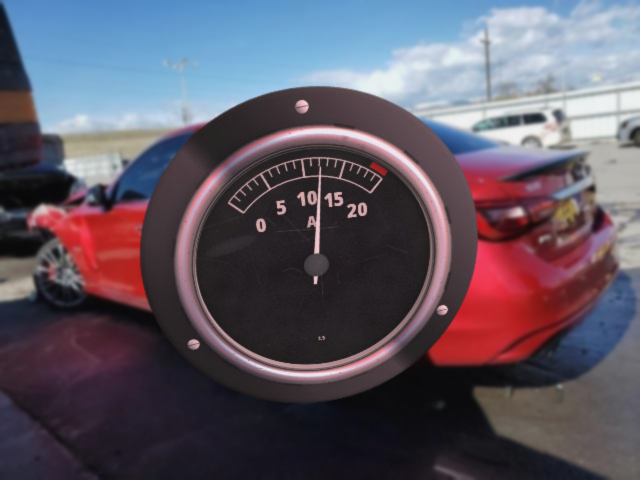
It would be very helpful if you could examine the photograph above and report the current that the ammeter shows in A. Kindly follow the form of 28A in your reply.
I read 12A
